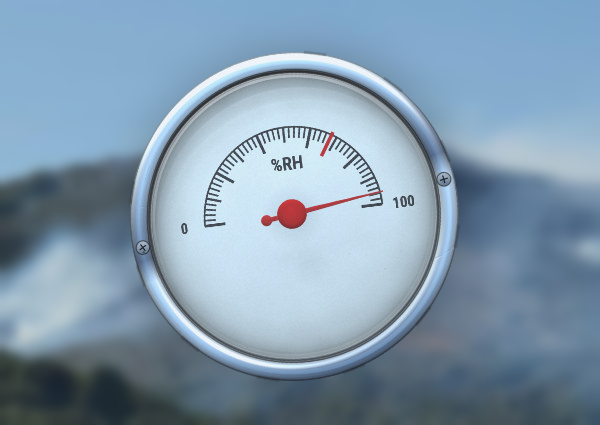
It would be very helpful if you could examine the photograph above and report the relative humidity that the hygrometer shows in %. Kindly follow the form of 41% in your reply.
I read 96%
